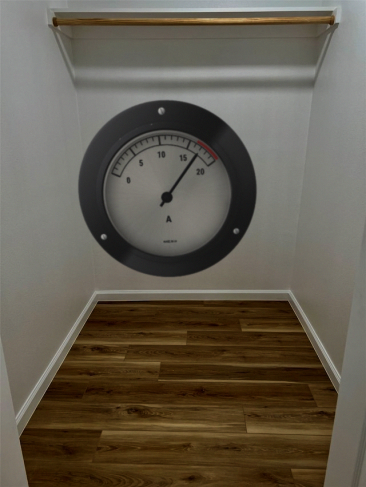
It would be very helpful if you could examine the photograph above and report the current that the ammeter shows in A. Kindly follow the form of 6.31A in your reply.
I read 17A
